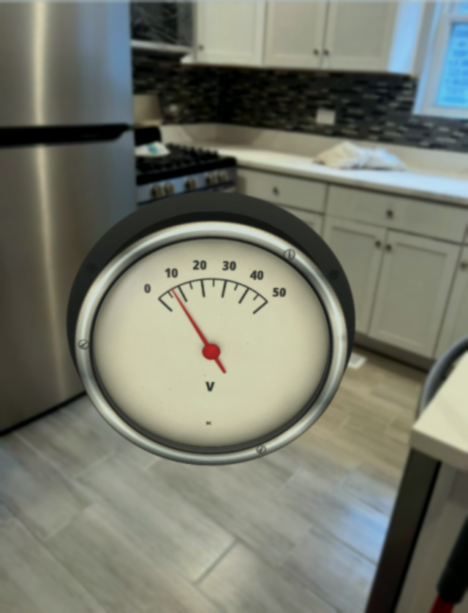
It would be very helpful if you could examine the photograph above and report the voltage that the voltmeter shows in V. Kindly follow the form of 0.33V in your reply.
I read 7.5V
